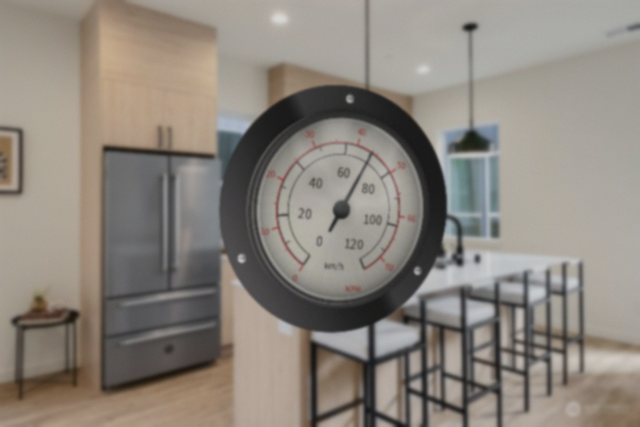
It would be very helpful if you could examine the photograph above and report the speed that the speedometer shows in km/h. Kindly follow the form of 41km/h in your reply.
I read 70km/h
